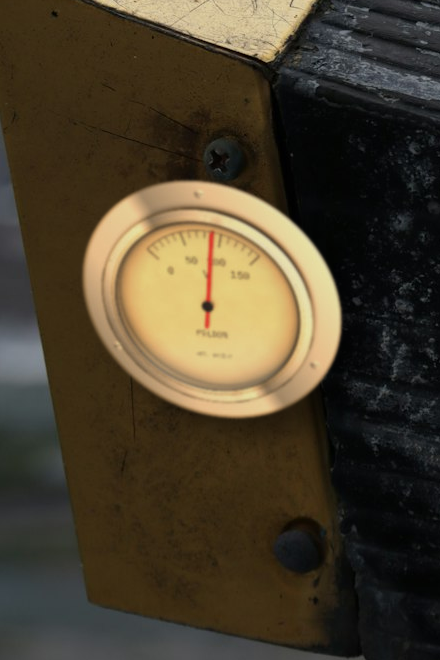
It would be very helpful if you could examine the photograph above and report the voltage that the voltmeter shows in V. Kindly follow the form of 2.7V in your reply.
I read 90V
